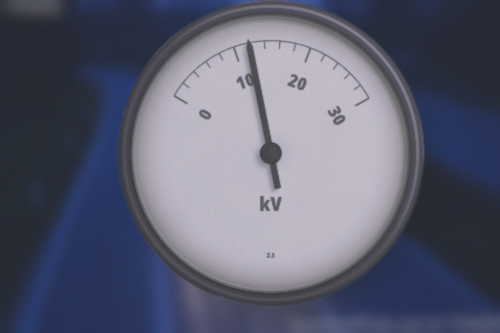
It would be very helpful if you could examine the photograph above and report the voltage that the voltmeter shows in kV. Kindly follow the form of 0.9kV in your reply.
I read 12kV
